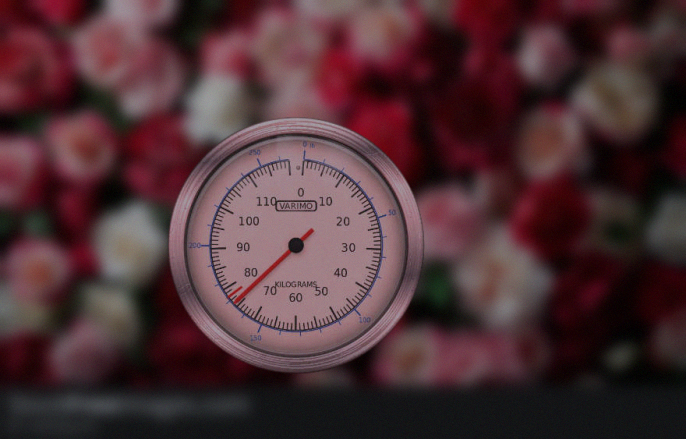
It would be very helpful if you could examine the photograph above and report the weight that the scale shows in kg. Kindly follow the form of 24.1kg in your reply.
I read 76kg
